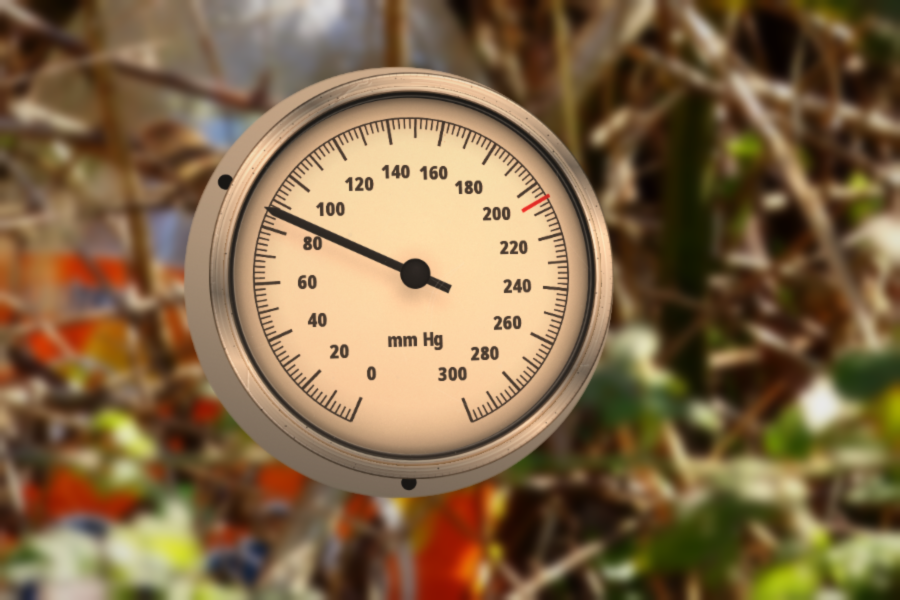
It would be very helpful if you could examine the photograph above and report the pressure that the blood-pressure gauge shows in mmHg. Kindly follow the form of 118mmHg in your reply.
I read 86mmHg
